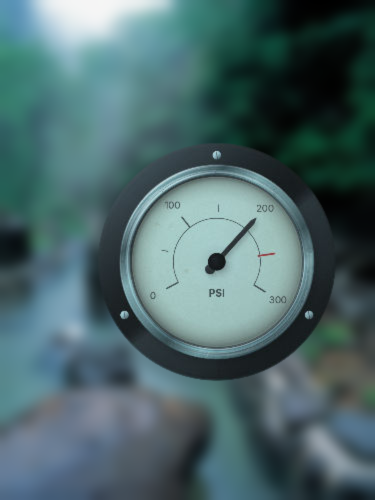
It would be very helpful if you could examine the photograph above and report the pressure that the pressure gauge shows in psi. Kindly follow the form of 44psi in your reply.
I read 200psi
